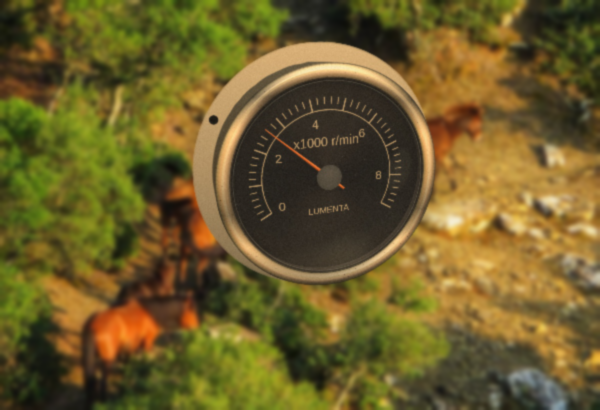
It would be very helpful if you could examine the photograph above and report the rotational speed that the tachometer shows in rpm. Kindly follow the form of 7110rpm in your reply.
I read 2600rpm
